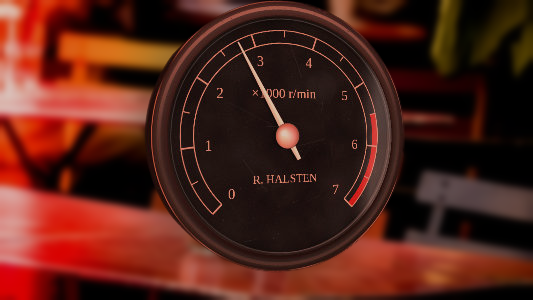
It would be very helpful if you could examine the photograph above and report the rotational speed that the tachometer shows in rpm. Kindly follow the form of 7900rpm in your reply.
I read 2750rpm
